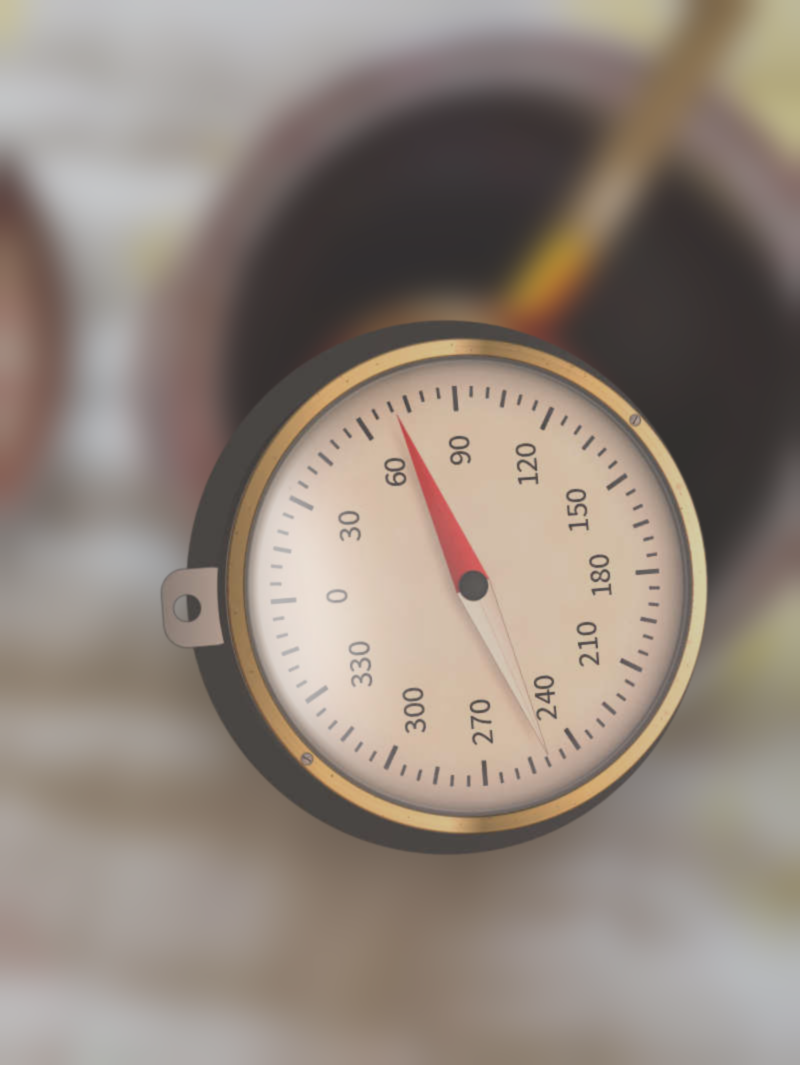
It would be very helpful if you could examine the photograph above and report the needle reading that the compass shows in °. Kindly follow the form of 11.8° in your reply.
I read 70°
